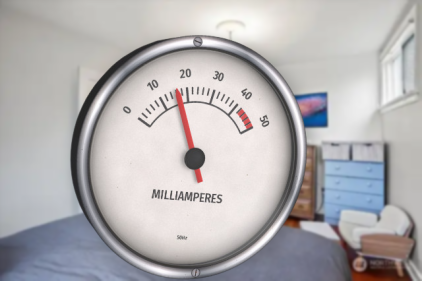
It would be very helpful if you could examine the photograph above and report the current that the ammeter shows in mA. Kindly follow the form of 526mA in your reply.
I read 16mA
